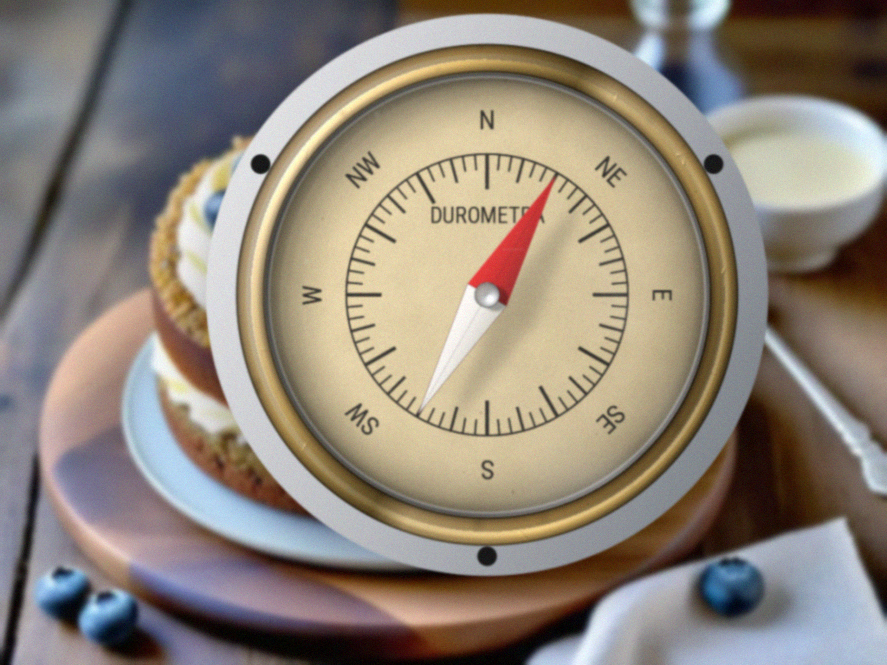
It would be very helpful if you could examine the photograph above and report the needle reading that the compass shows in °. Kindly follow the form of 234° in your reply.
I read 30°
